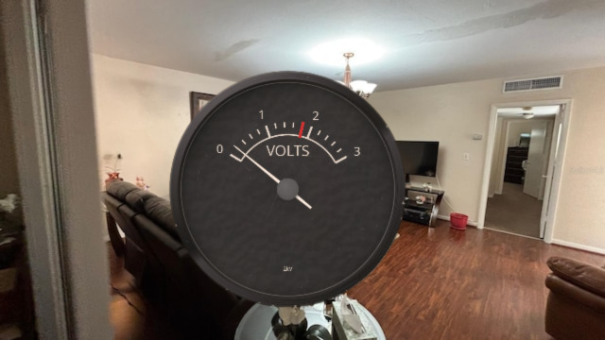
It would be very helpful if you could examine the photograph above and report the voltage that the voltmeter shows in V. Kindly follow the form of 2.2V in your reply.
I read 0.2V
